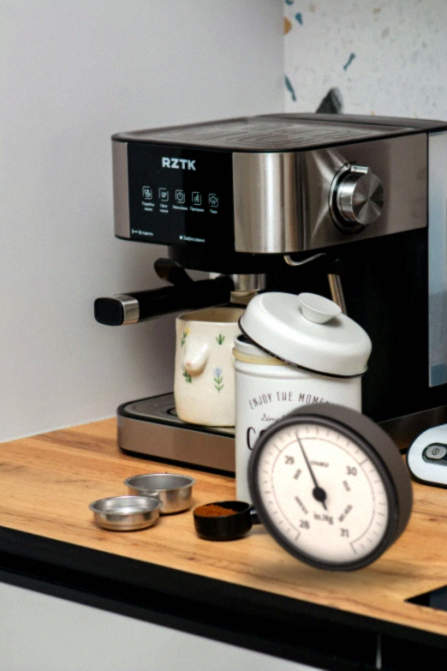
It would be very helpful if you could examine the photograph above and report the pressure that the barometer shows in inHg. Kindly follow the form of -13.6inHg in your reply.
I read 29.3inHg
